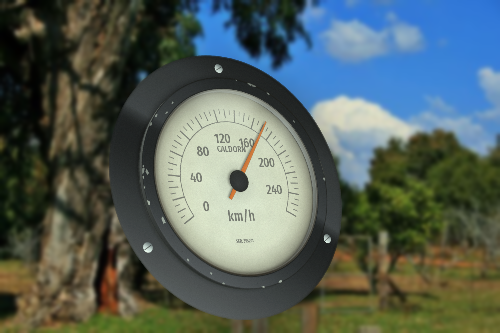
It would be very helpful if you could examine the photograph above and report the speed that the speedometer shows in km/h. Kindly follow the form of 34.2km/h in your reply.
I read 170km/h
